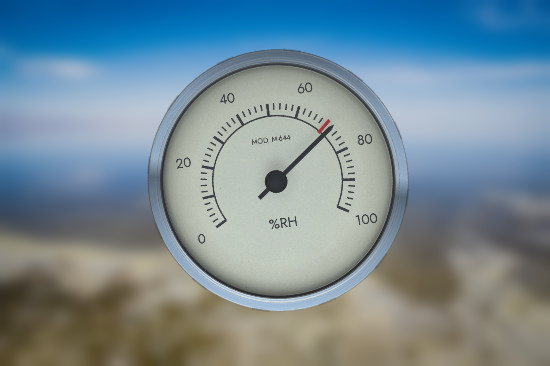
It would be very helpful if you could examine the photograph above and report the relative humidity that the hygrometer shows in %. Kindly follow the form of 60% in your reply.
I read 72%
